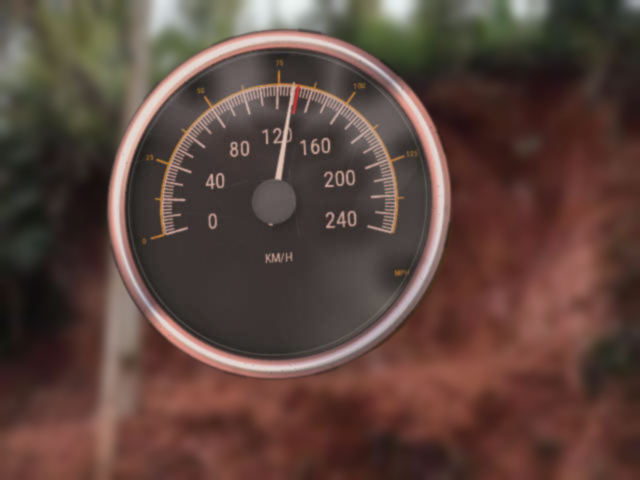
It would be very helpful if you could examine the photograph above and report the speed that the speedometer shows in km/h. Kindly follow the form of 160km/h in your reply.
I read 130km/h
